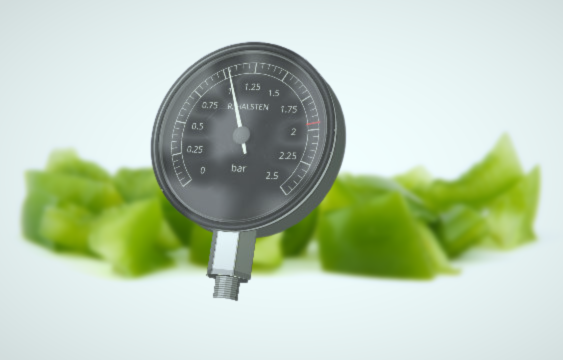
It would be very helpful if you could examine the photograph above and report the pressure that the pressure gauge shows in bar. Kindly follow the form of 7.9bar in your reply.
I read 1.05bar
